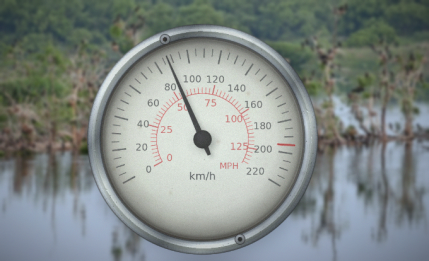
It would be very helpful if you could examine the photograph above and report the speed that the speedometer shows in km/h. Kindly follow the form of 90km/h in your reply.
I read 87.5km/h
